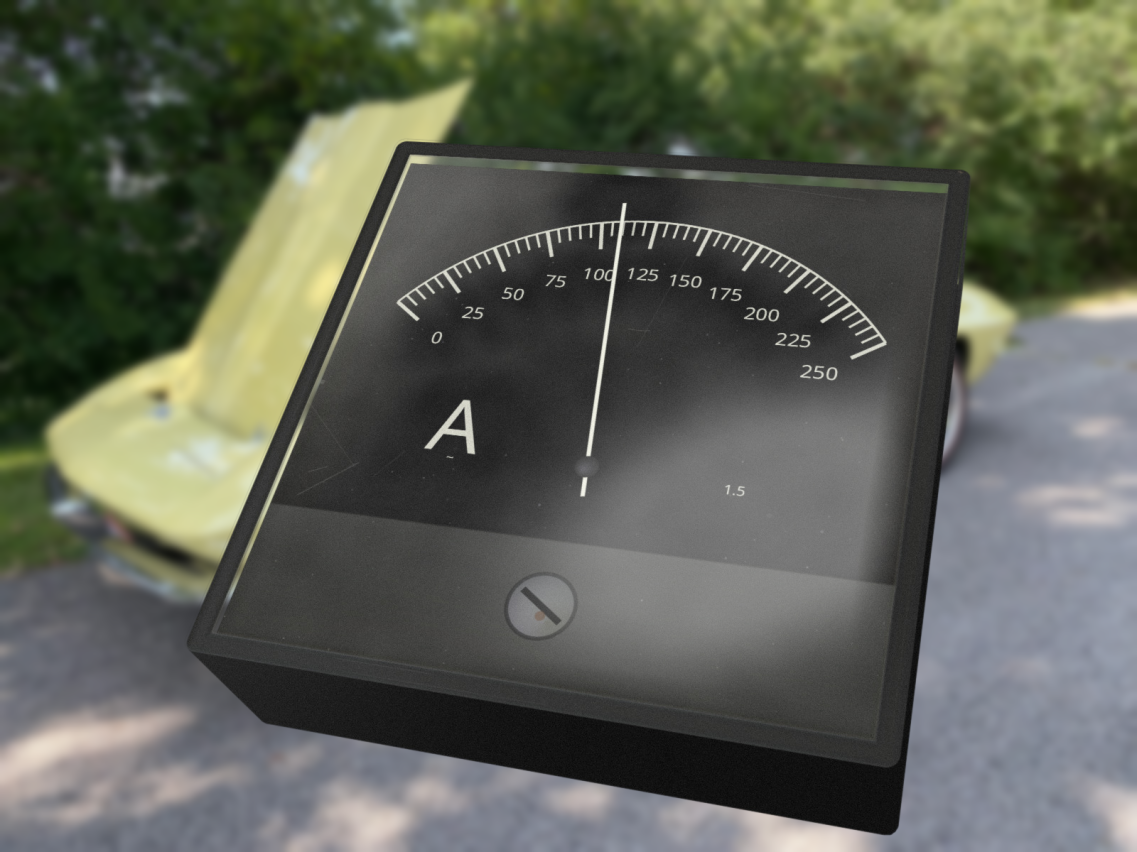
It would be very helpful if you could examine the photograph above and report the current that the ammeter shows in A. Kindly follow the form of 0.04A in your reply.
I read 110A
